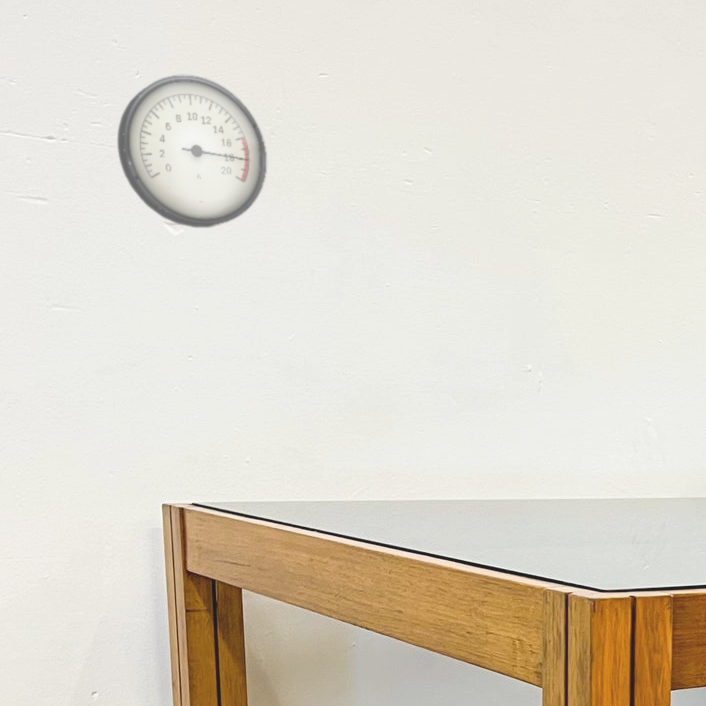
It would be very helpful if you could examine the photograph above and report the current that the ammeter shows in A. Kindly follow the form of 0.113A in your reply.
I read 18A
